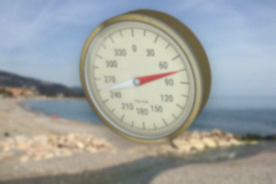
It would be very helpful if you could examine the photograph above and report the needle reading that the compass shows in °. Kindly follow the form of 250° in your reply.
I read 75°
